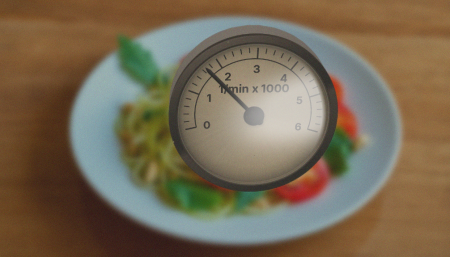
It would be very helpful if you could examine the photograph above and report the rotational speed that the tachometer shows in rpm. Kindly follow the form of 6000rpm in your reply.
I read 1700rpm
